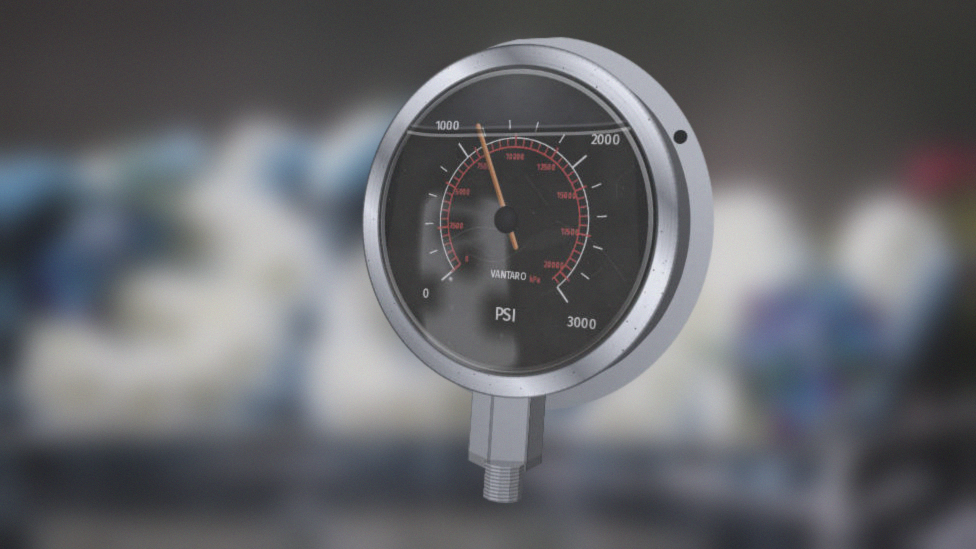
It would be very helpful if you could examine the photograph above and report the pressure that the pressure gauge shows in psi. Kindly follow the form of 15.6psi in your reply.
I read 1200psi
